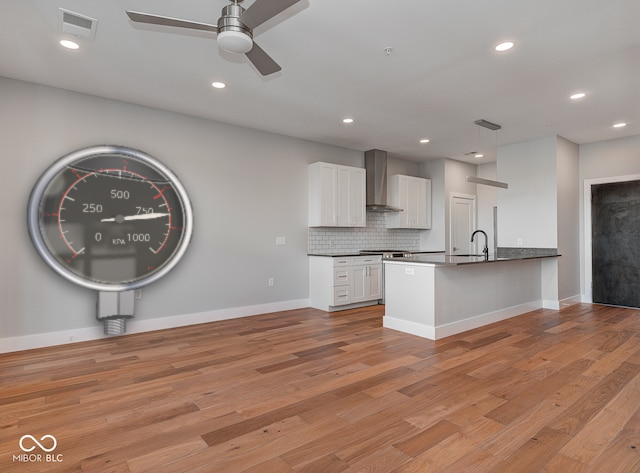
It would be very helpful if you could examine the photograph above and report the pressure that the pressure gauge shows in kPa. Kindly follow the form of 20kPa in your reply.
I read 800kPa
